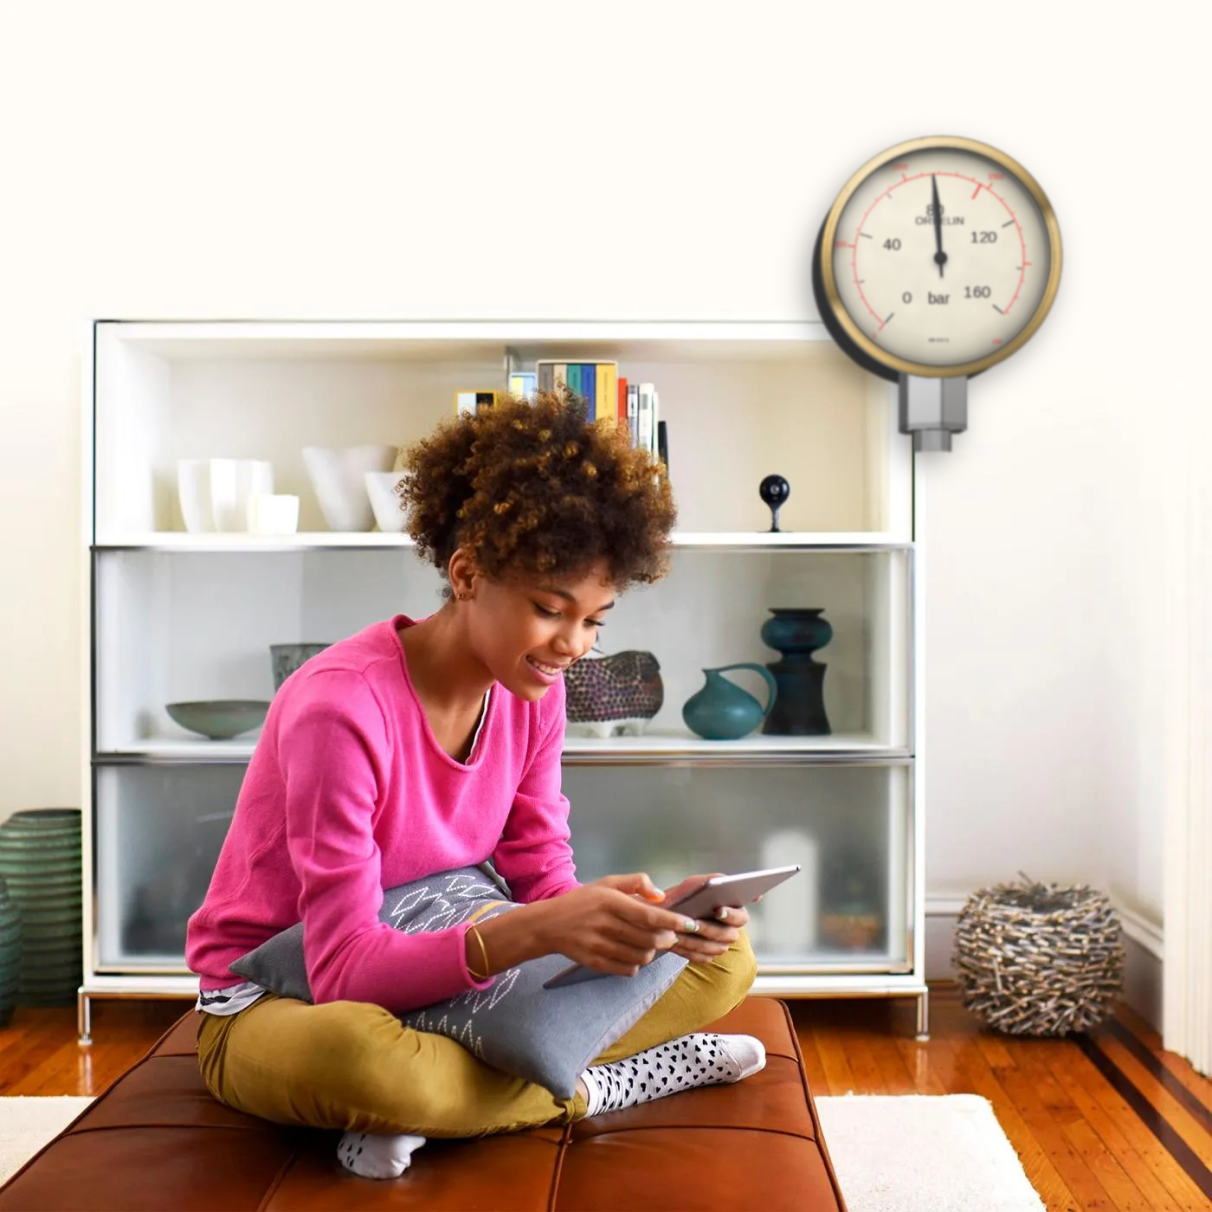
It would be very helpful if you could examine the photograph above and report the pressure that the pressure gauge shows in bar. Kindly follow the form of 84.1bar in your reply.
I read 80bar
